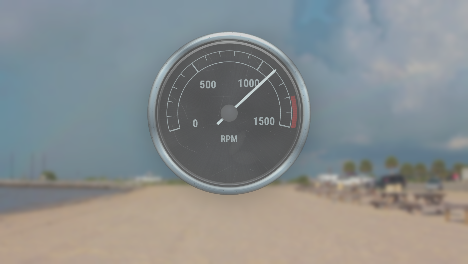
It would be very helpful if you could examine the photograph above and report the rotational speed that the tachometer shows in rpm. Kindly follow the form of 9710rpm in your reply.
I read 1100rpm
